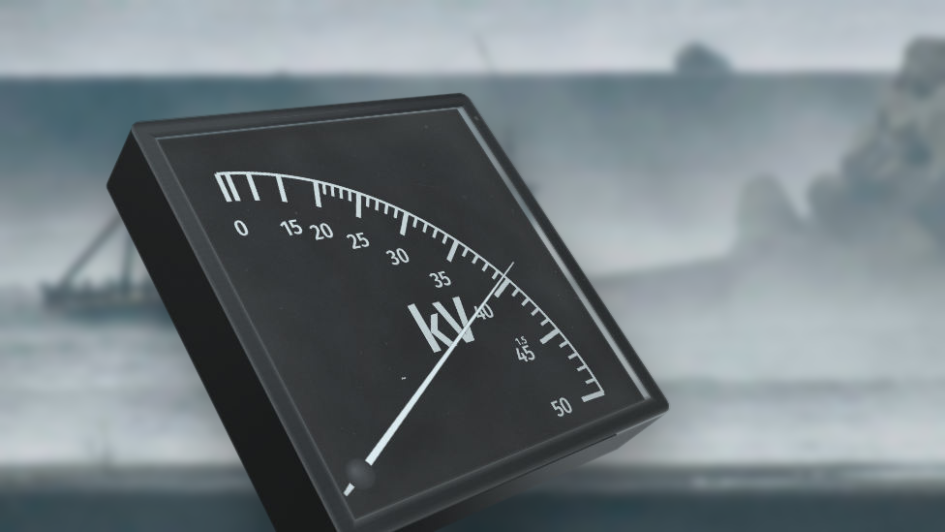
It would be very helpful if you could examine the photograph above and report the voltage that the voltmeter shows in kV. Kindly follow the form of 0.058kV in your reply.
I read 39.5kV
